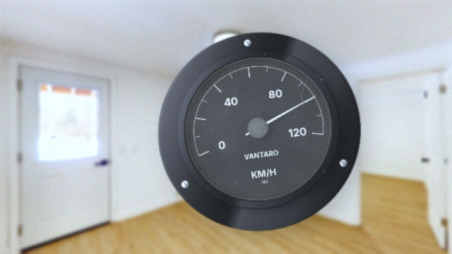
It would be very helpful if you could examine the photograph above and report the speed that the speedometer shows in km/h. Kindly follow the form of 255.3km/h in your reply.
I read 100km/h
